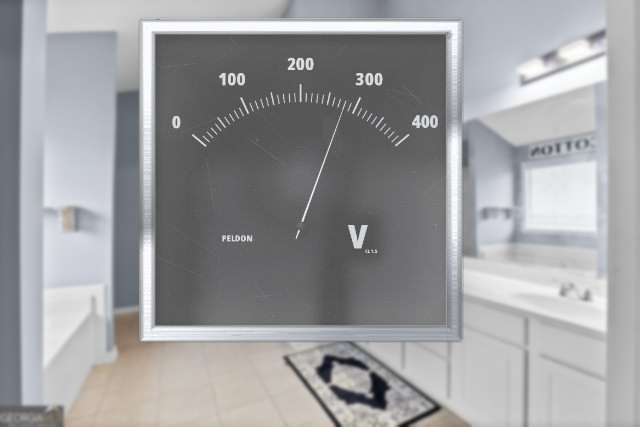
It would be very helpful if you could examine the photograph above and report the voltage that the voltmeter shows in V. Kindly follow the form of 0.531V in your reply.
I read 280V
